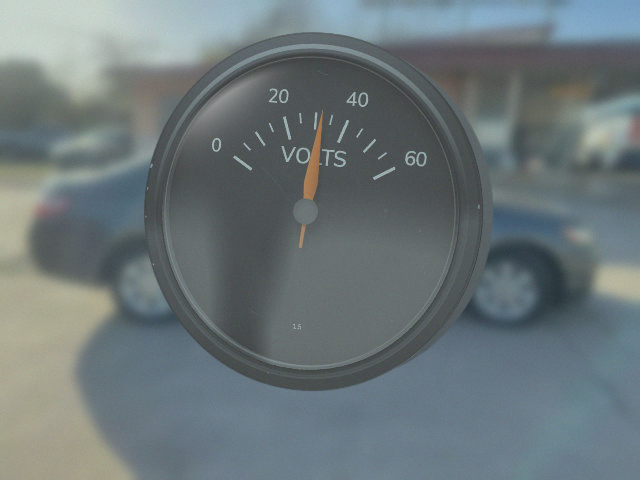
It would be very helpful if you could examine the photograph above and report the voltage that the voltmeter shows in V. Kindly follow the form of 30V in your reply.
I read 32.5V
